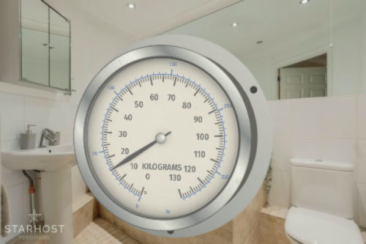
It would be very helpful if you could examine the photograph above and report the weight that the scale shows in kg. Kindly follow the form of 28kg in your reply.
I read 15kg
